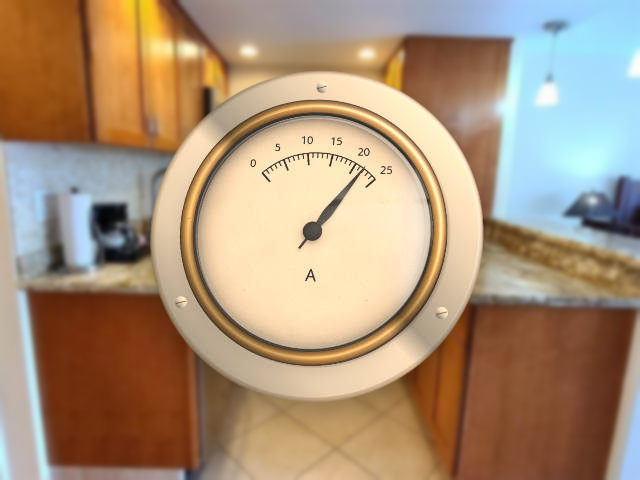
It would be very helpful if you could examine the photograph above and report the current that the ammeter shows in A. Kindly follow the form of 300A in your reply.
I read 22A
